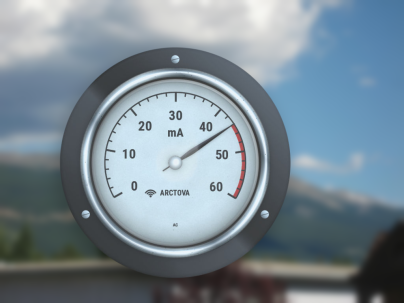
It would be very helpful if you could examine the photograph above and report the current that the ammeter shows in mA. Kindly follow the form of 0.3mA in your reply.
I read 44mA
